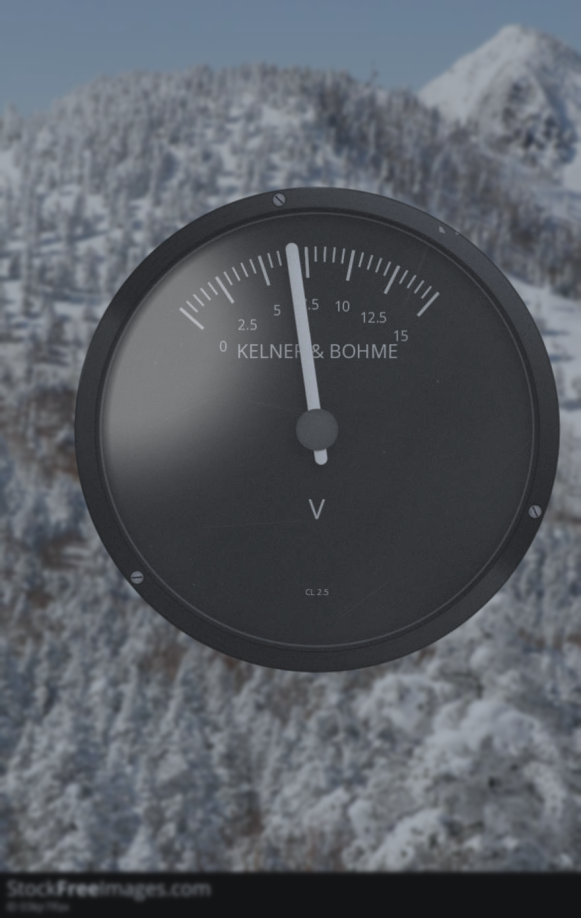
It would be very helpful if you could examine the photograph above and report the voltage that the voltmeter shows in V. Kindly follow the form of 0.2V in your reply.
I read 6.75V
